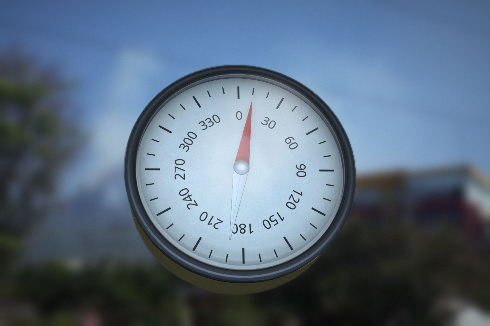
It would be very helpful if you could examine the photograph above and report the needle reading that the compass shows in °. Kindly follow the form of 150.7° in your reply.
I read 10°
